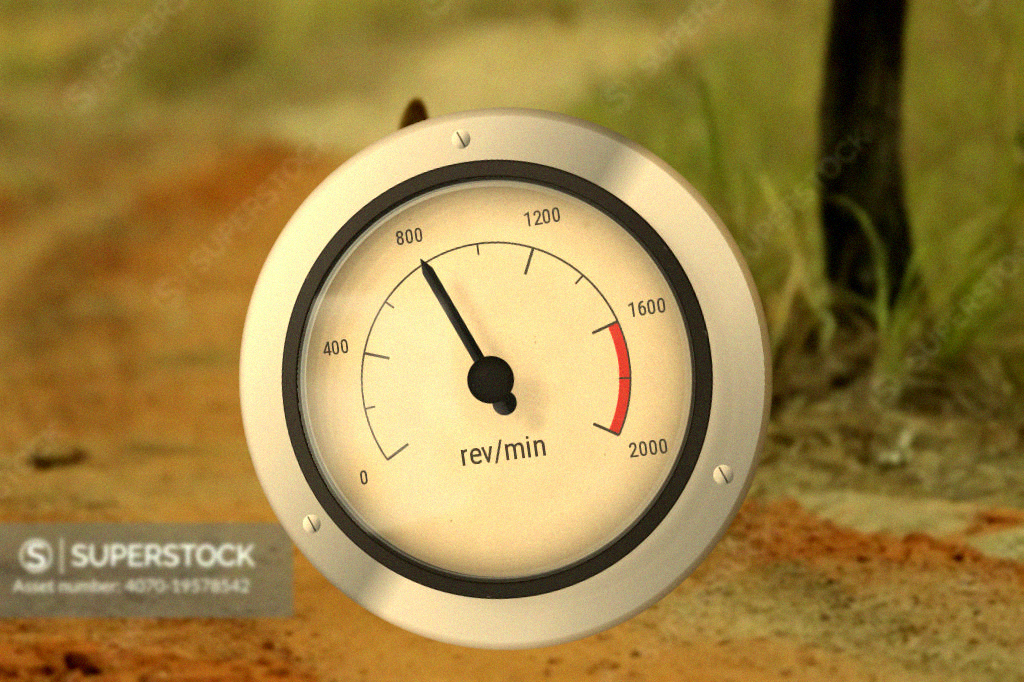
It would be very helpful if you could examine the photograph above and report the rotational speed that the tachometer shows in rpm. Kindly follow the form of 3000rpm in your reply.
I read 800rpm
